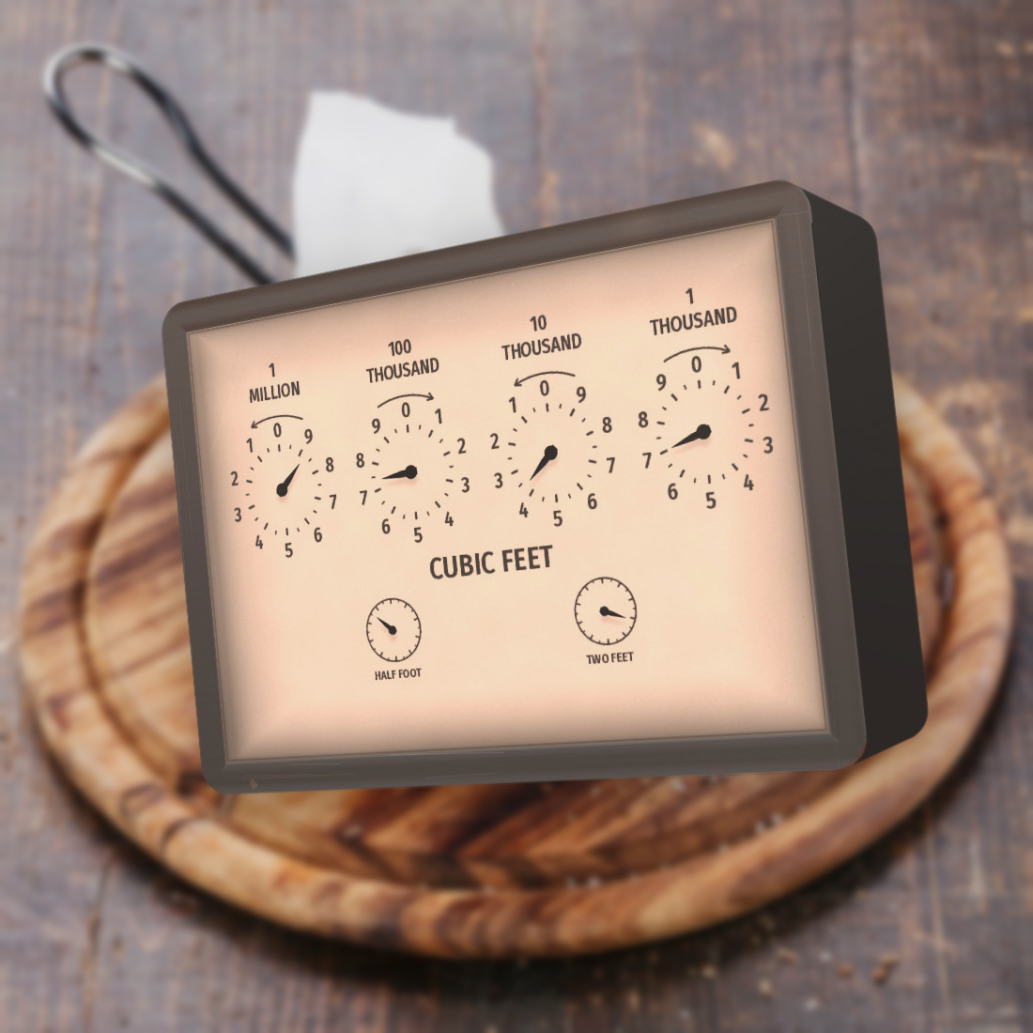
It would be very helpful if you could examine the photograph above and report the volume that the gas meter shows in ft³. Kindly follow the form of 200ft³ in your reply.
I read 873700ft³
